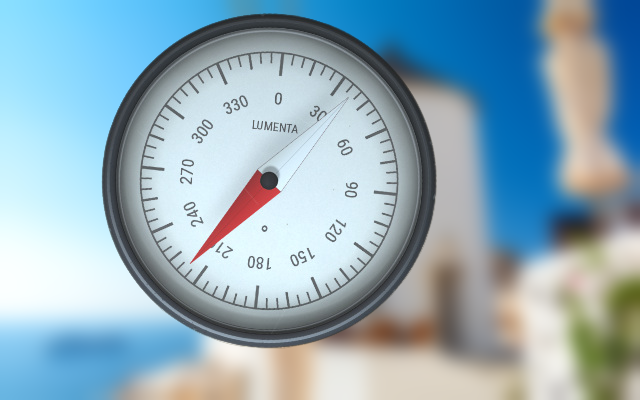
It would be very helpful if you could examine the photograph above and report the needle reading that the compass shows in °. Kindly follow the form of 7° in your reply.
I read 217.5°
